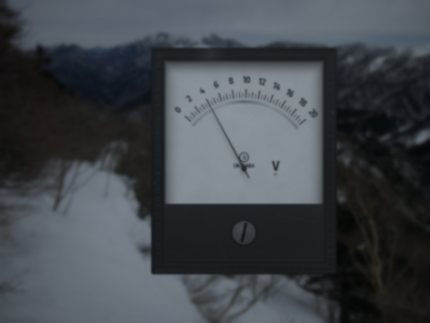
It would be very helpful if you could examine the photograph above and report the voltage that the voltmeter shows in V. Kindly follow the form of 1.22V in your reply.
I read 4V
